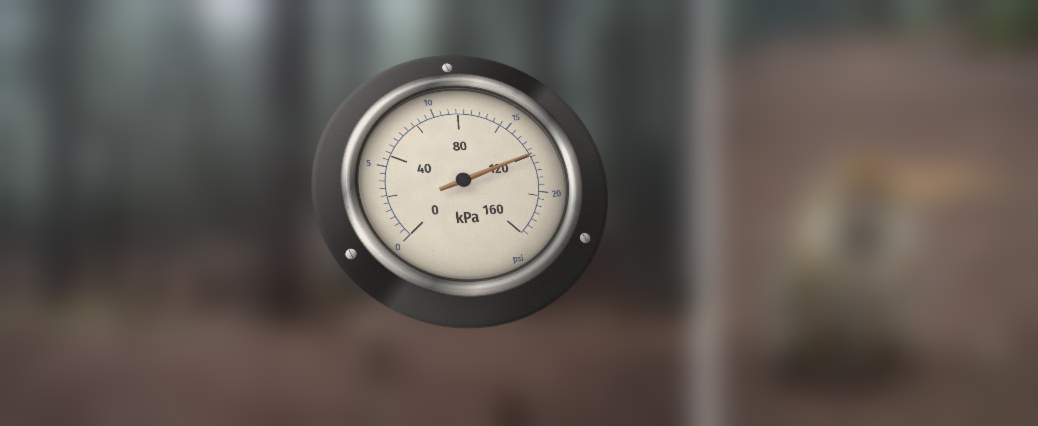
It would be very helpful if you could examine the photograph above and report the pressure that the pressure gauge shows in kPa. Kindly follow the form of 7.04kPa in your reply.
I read 120kPa
